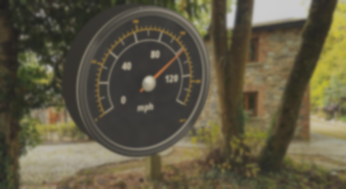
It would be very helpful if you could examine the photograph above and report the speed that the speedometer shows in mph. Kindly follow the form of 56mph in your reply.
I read 100mph
